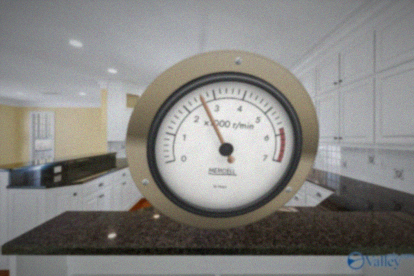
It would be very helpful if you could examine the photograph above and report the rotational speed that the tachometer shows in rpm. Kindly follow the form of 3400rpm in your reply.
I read 2600rpm
